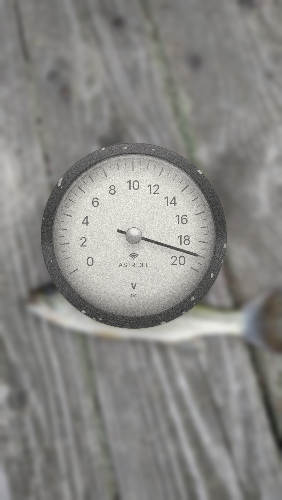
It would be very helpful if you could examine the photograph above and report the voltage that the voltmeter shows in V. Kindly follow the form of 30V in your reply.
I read 19V
